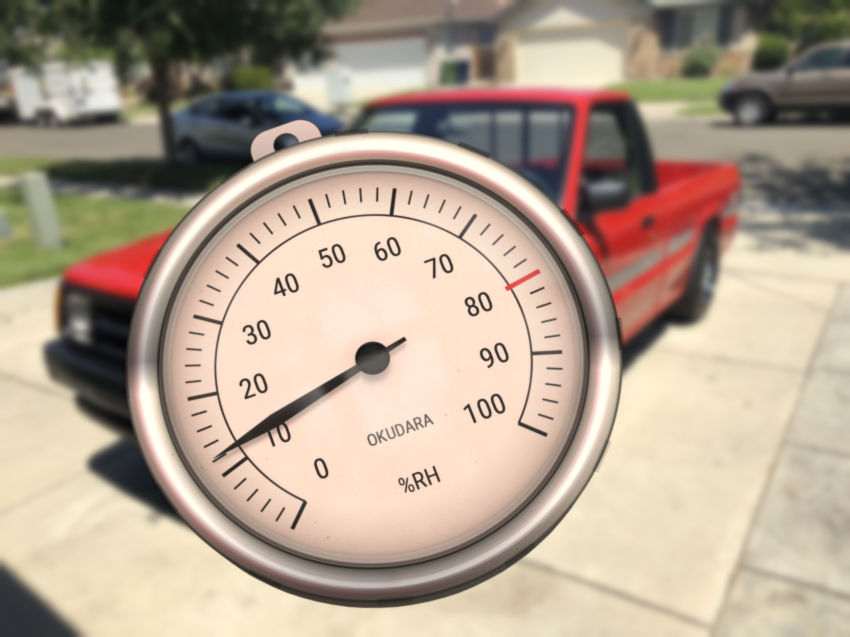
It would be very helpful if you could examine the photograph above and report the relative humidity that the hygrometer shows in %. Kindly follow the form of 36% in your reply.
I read 12%
